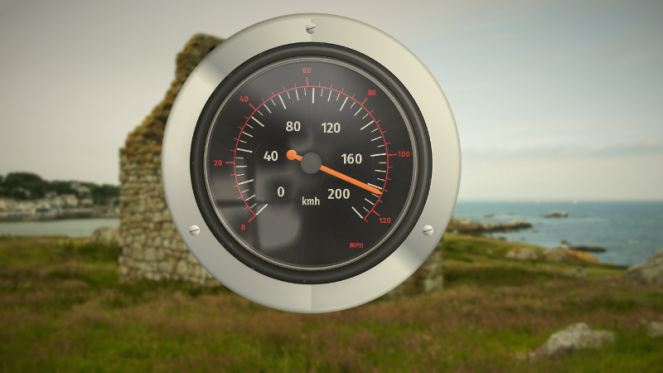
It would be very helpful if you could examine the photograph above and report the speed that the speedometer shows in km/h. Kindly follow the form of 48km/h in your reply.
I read 182.5km/h
